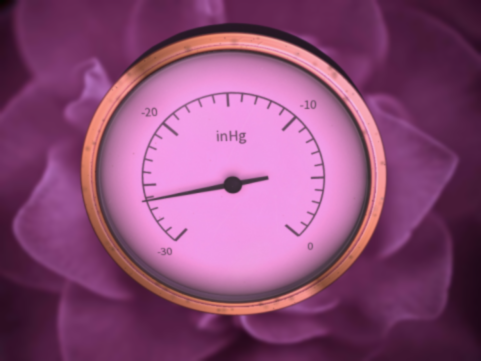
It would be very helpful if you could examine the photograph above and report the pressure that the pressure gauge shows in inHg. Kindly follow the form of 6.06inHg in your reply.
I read -26inHg
